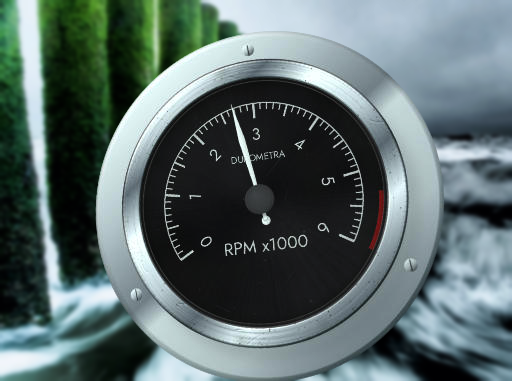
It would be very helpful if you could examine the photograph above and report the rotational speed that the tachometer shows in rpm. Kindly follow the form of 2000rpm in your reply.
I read 2700rpm
